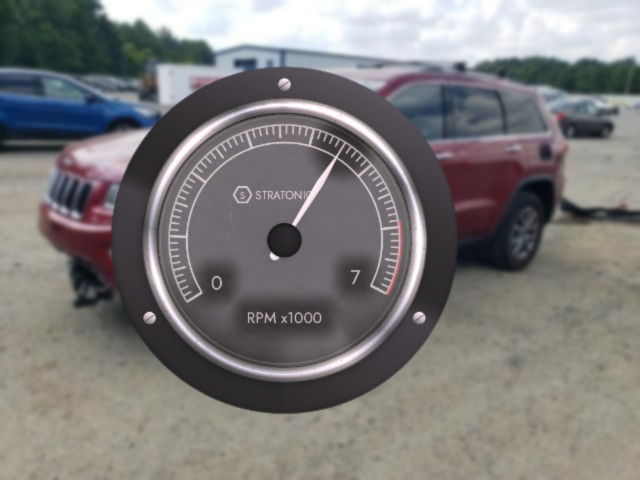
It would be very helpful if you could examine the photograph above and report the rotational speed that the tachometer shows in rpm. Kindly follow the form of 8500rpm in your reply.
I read 4500rpm
